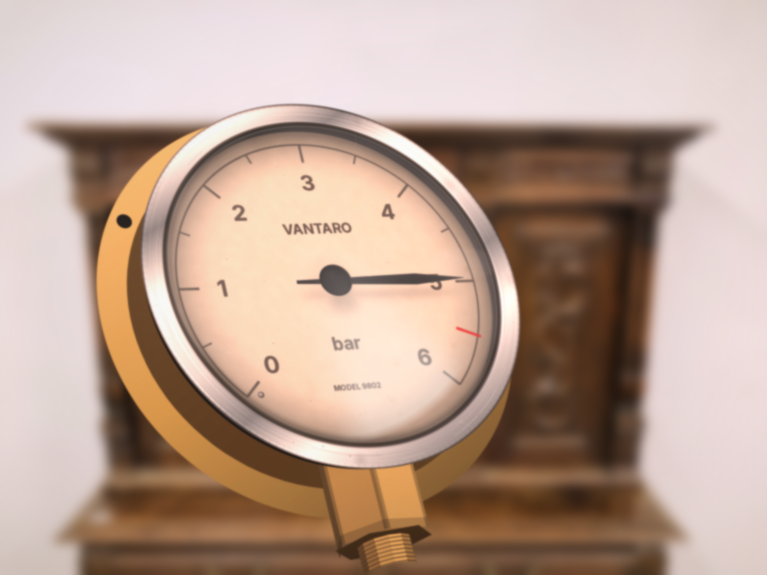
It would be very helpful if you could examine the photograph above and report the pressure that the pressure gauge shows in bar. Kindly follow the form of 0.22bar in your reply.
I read 5bar
